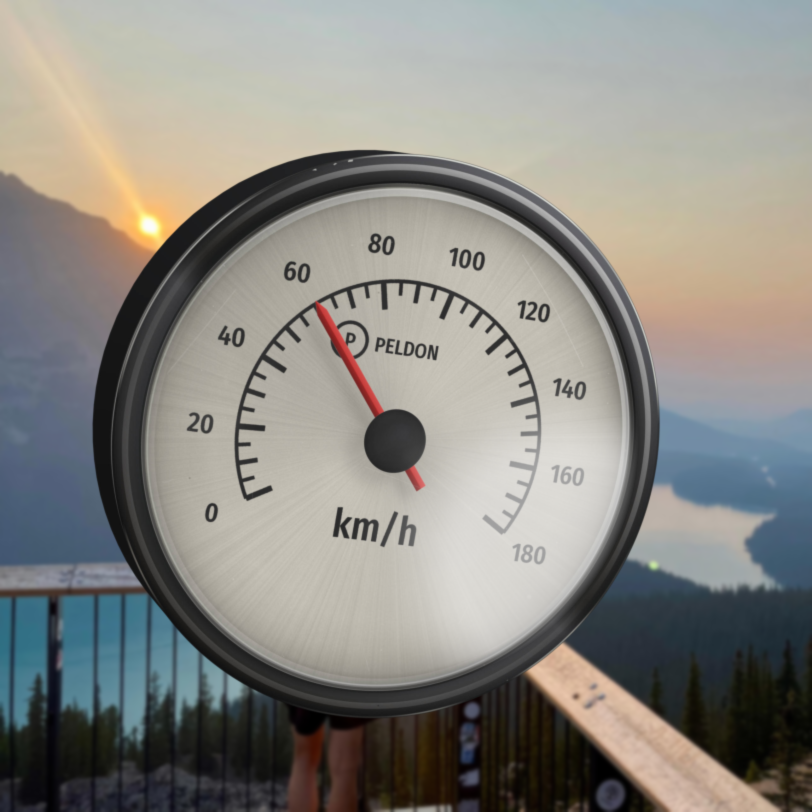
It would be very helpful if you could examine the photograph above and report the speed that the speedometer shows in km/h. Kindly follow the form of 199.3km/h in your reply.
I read 60km/h
